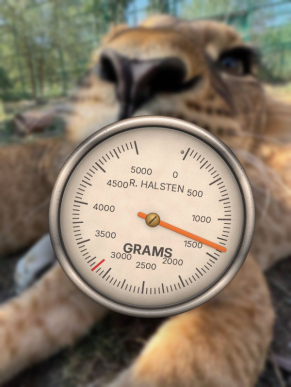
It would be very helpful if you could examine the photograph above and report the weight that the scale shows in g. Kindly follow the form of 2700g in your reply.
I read 1350g
